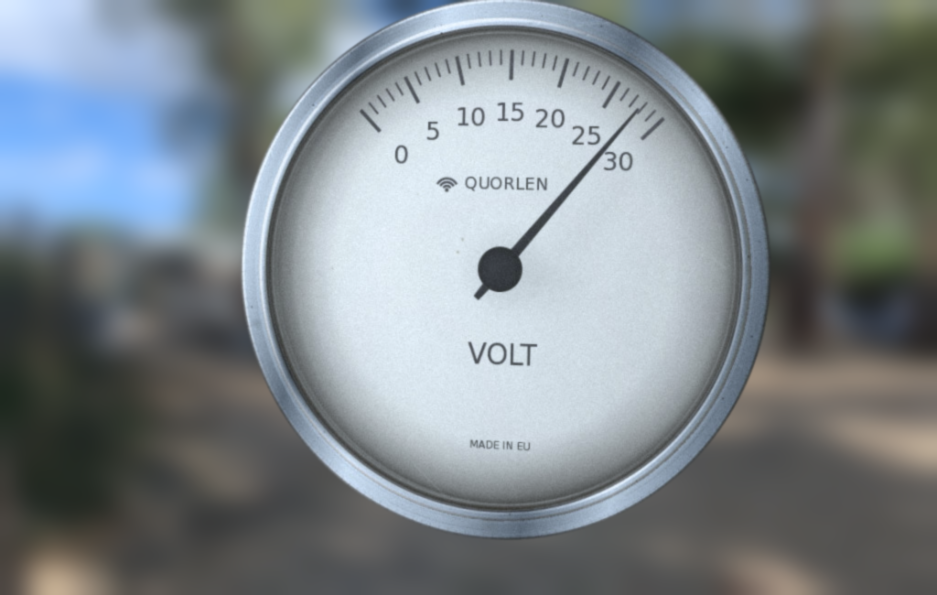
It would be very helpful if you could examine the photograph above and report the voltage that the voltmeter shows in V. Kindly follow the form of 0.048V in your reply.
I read 28V
